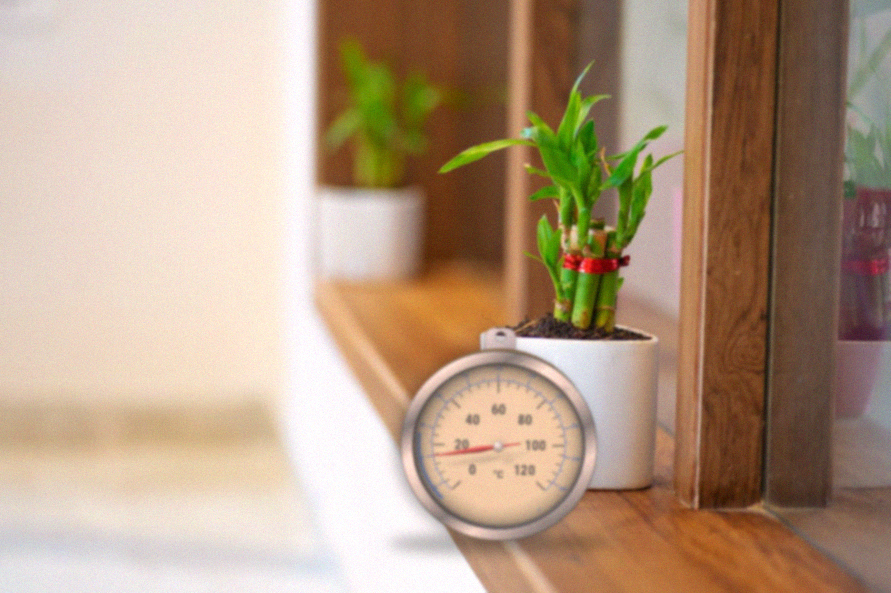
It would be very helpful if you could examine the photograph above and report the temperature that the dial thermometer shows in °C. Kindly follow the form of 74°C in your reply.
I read 16°C
